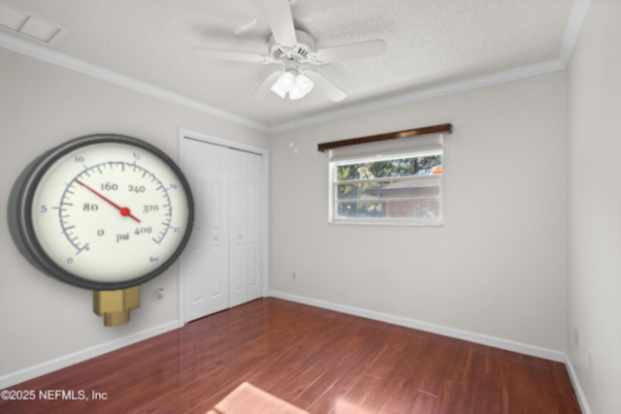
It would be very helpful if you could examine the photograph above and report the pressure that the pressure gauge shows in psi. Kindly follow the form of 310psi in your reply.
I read 120psi
